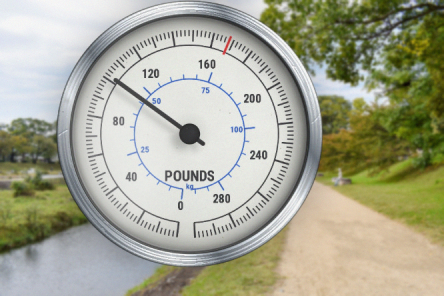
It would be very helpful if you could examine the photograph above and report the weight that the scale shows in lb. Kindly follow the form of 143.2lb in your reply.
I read 102lb
